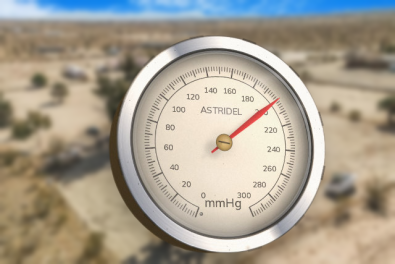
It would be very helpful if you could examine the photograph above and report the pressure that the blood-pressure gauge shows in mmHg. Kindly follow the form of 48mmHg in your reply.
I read 200mmHg
